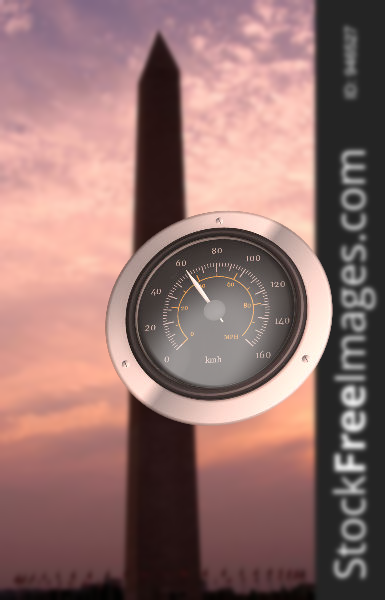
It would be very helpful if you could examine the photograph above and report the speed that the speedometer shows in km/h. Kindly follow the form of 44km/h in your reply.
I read 60km/h
